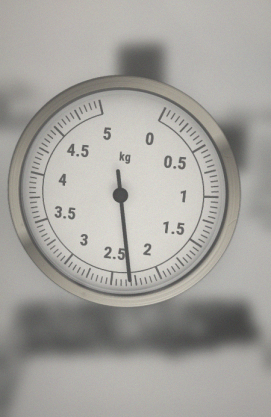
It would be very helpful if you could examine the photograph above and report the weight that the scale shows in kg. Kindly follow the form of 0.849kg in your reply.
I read 2.3kg
